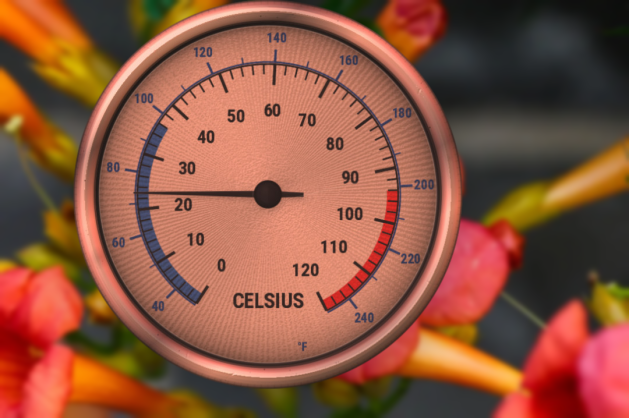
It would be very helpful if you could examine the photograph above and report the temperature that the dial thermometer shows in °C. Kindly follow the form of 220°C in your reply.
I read 23°C
